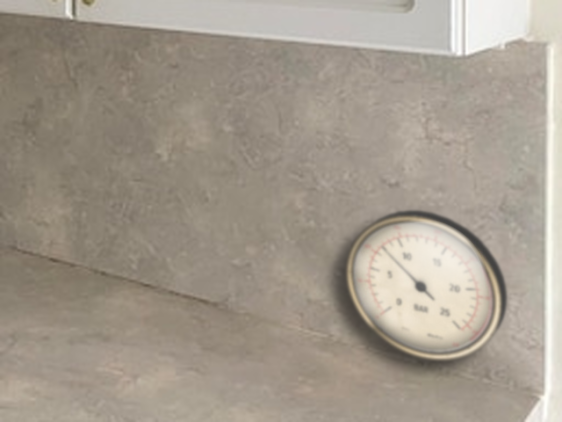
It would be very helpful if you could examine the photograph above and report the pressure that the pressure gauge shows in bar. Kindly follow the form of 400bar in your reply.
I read 8bar
